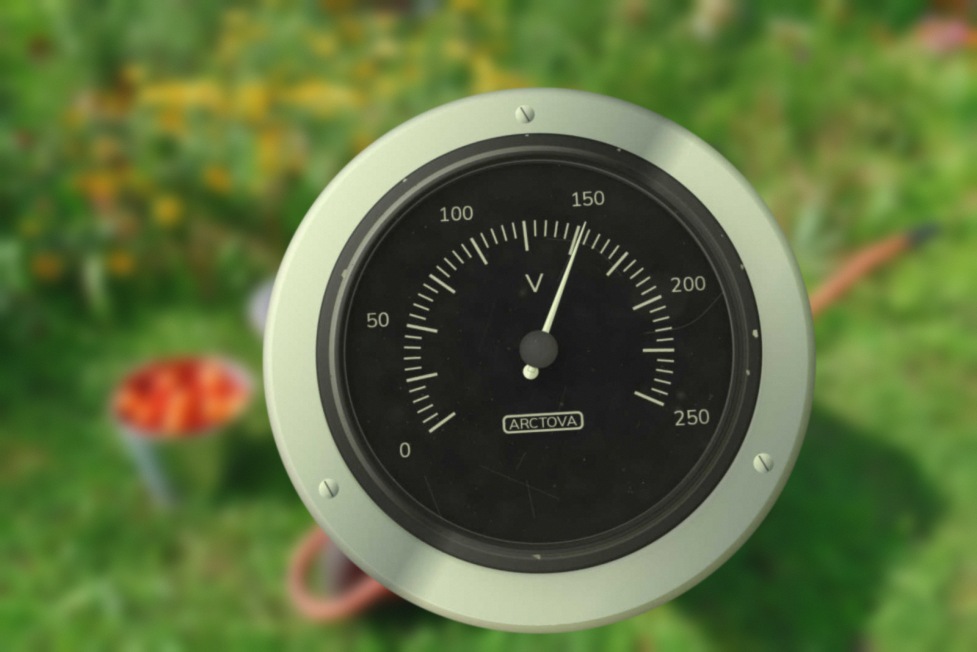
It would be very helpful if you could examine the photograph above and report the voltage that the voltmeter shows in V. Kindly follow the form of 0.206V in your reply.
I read 152.5V
